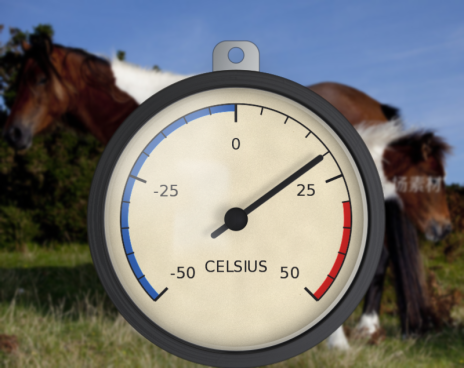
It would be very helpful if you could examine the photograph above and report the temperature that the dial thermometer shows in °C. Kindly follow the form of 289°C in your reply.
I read 20°C
